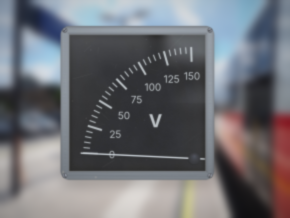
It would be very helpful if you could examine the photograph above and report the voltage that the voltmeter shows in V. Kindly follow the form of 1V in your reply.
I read 0V
